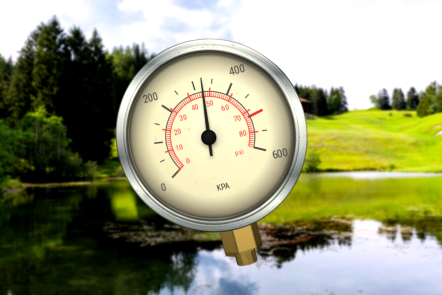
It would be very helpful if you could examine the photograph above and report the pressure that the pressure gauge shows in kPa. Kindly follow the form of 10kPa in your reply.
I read 325kPa
